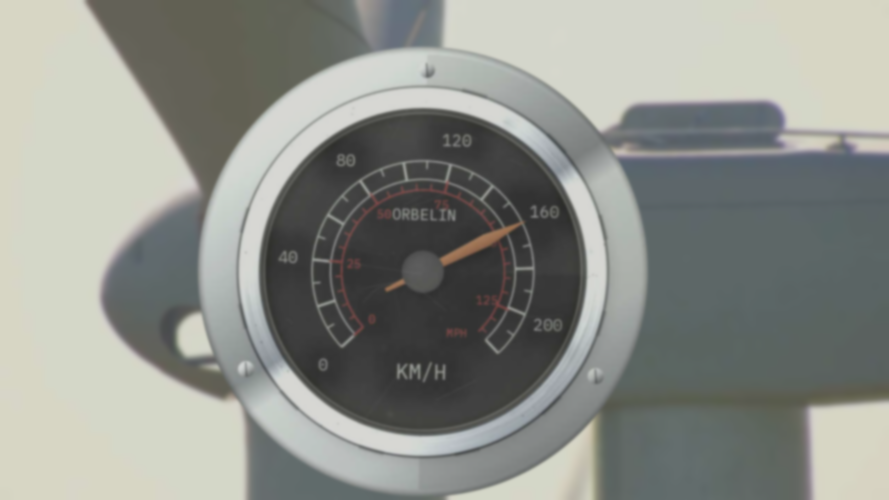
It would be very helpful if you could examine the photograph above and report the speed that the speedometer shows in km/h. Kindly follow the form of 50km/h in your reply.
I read 160km/h
